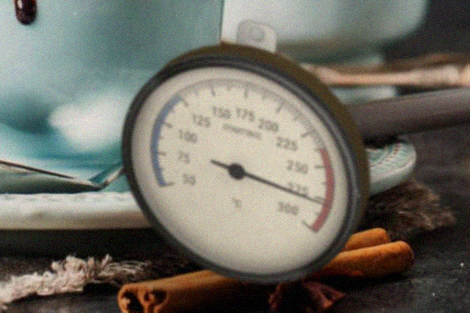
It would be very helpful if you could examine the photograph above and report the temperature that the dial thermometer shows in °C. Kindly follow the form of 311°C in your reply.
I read 275°C
